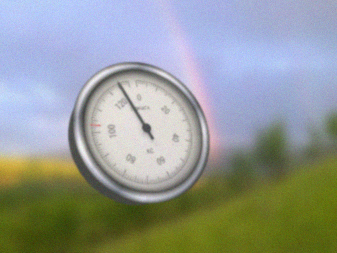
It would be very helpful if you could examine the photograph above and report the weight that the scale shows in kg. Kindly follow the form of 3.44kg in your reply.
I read 125kg
